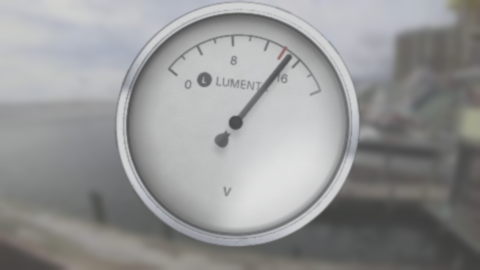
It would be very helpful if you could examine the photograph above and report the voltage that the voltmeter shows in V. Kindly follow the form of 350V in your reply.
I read 15V
